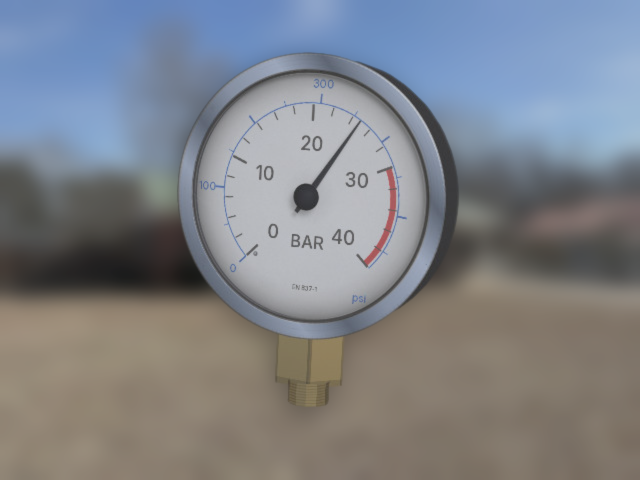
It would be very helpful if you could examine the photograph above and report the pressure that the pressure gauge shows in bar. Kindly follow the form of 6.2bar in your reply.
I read 25bar
